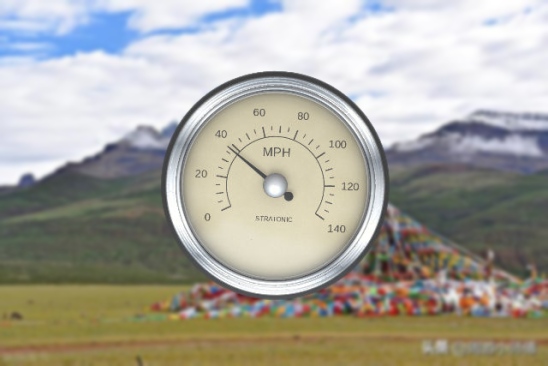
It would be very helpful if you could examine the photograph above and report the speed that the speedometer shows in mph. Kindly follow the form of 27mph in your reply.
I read 37.5mph
